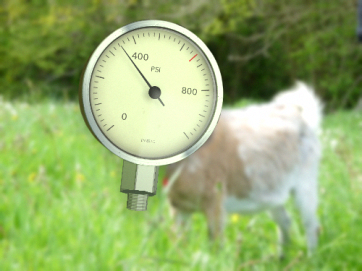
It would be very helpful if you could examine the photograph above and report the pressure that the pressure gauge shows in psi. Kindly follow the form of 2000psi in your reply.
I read 340psi
